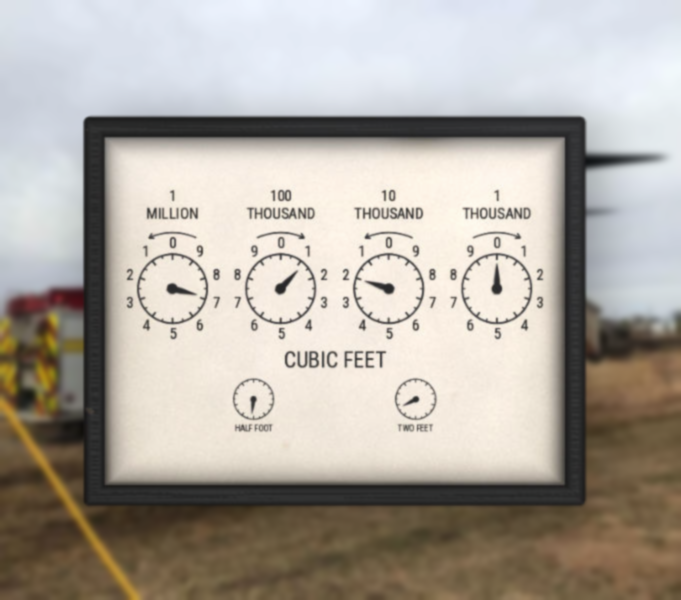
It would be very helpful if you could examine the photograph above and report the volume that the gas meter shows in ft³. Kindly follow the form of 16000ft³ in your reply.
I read 712000ft³
